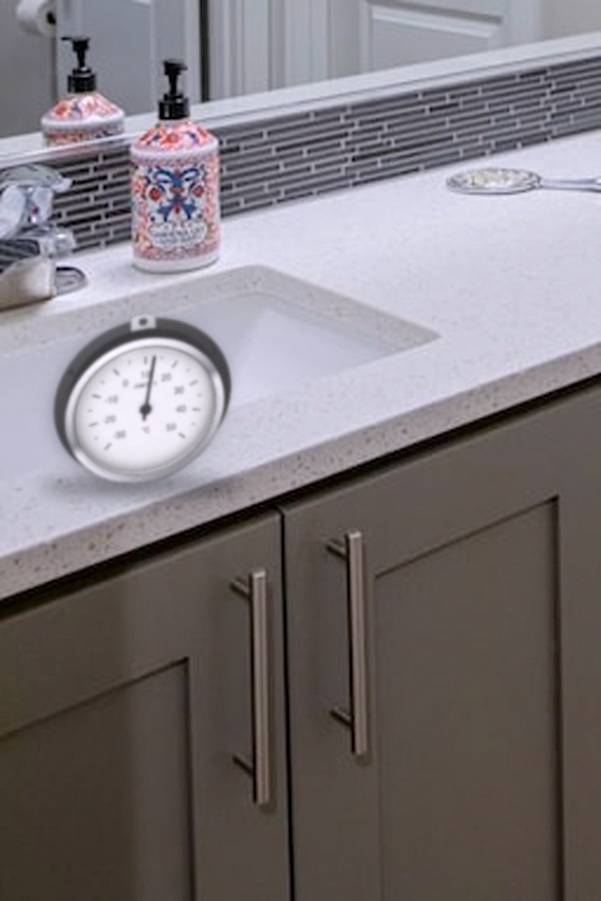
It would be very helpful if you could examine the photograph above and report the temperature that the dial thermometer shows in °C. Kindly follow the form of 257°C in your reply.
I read 12.5°C
